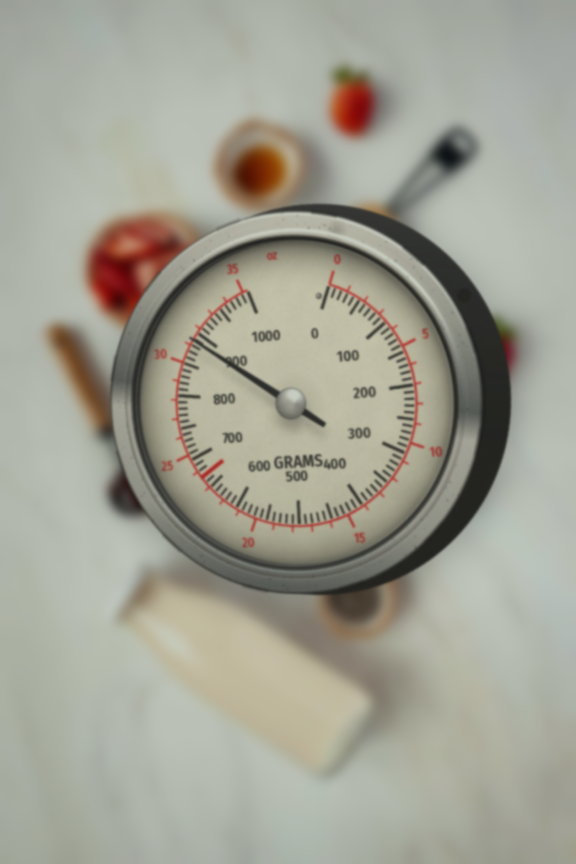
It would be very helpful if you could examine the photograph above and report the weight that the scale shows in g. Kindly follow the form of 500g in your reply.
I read 890g
